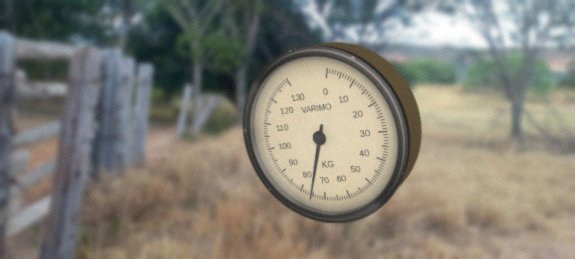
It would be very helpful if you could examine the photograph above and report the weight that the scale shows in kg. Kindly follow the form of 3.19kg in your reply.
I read 75kg
